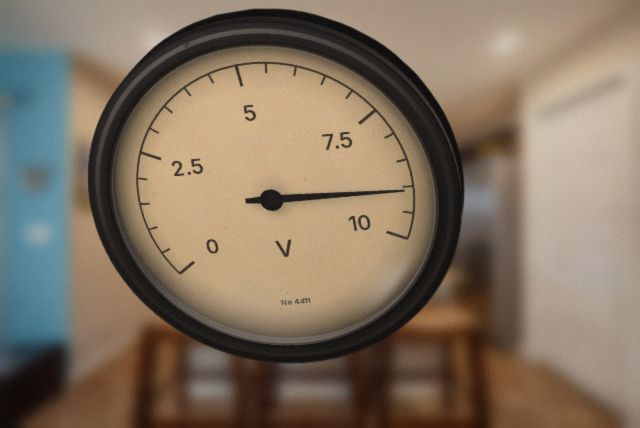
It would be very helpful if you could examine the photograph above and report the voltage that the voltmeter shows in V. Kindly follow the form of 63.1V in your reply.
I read 9V
